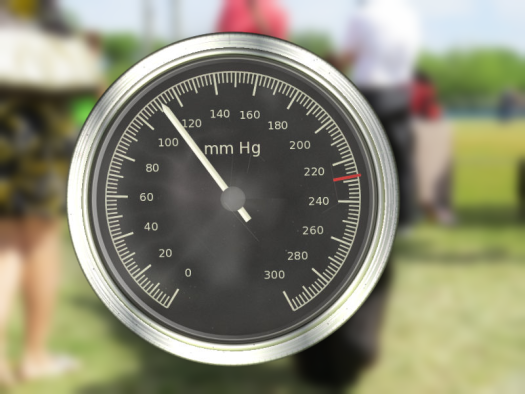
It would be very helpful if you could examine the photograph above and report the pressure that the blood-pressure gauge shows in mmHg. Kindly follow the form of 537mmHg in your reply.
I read 112mmHg
